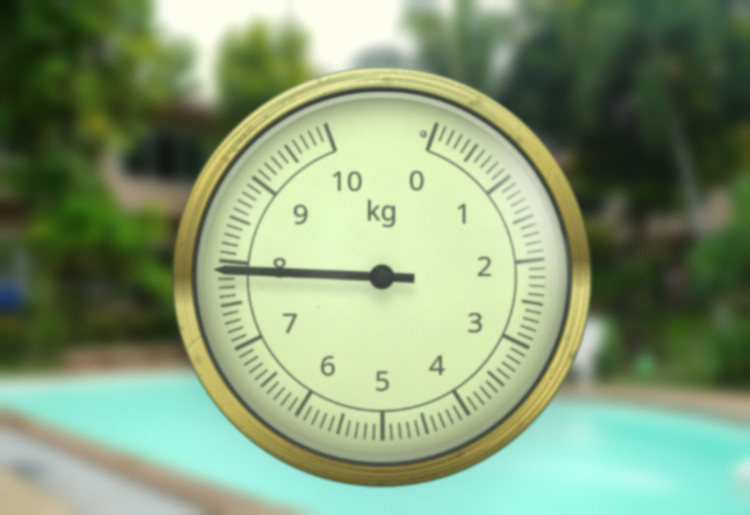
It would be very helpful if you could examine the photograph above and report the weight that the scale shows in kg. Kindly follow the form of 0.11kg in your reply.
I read 7.9kg
